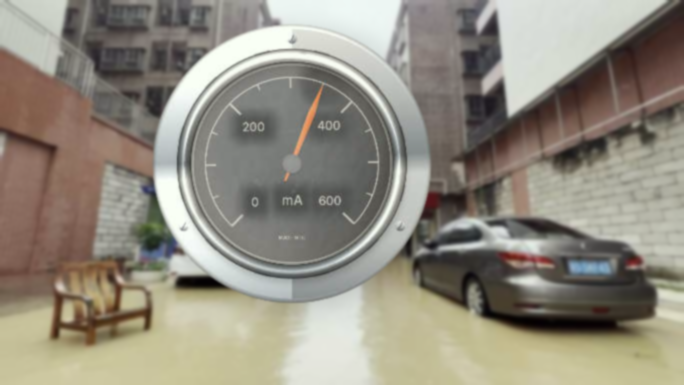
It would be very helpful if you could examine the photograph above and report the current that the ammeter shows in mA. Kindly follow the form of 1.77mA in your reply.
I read 350mA
